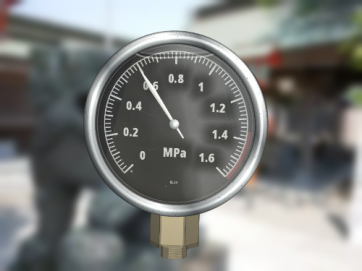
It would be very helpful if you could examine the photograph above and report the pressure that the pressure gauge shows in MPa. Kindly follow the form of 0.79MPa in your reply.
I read 0.6MPa
